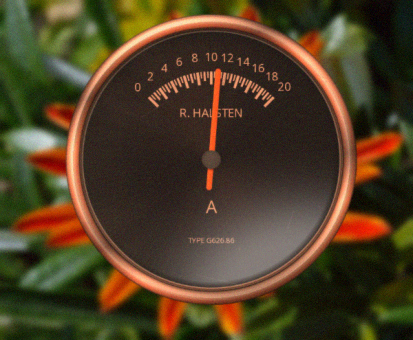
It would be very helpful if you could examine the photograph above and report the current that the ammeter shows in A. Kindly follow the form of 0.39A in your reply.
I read 11A
